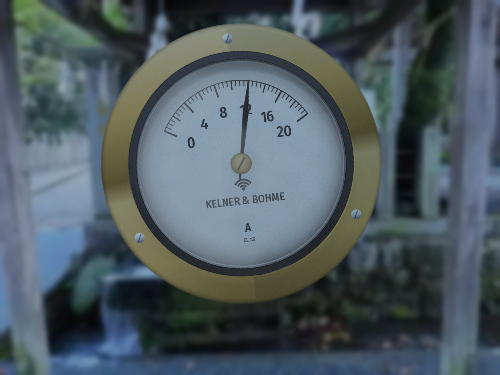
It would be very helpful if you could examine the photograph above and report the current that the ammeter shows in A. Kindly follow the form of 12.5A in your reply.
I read 12A
